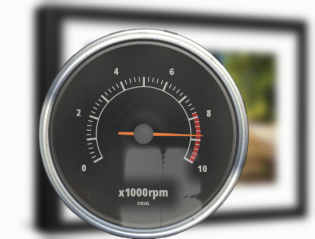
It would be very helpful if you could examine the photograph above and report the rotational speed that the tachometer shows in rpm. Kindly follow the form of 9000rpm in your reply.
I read 8800rpm
